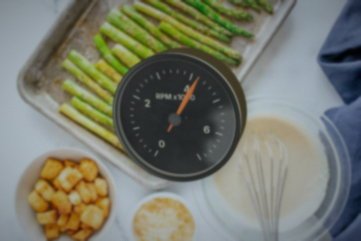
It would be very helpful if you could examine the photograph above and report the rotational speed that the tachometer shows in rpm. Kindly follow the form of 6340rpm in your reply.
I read 4200rpm
